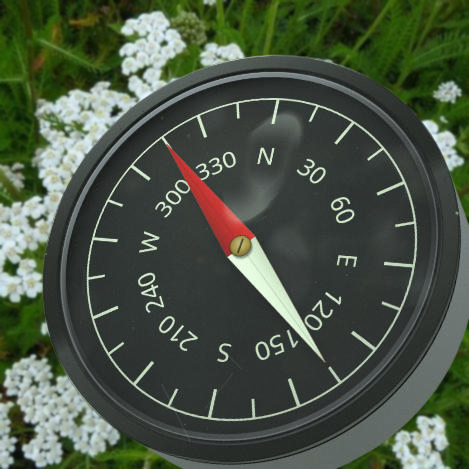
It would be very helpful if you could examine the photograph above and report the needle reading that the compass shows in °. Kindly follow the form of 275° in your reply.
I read 315°
